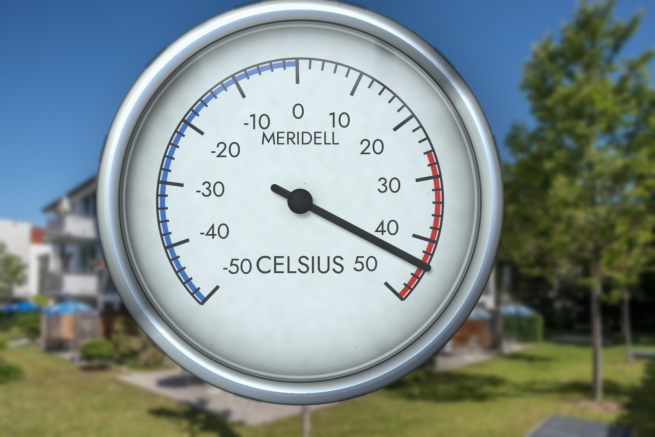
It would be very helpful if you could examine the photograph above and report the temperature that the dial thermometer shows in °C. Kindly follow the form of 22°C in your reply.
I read 44°C
